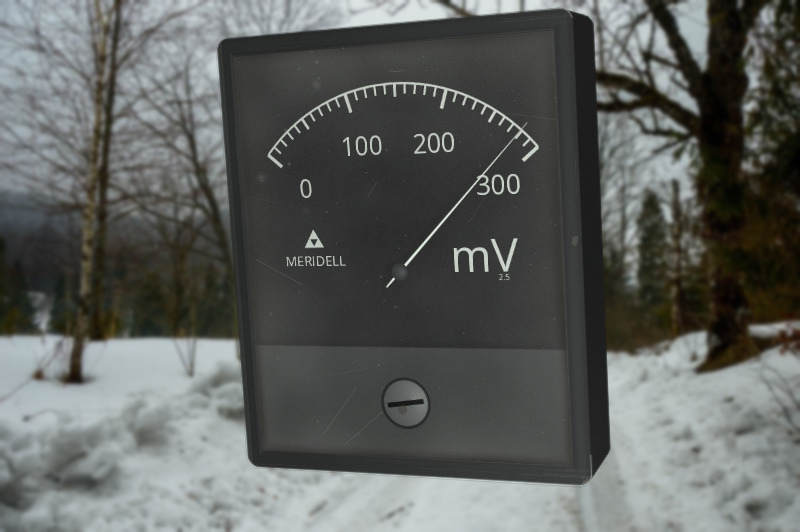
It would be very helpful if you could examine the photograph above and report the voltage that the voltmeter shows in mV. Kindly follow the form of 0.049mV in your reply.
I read 280mV
